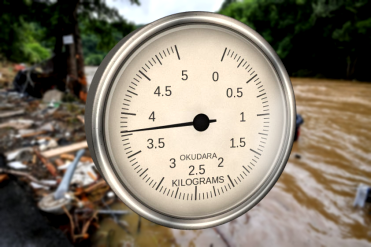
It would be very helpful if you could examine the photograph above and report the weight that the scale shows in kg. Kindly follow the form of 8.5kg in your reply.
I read 3.8kg
